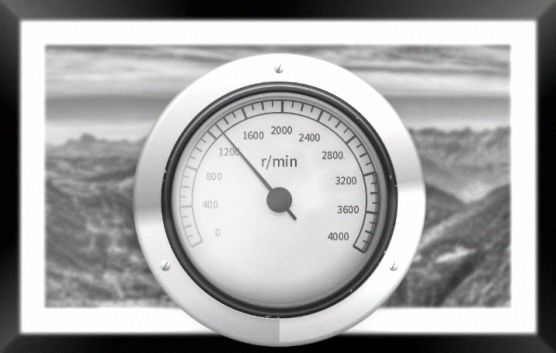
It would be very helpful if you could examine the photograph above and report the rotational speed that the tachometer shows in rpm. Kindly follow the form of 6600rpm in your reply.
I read 1300rpm
